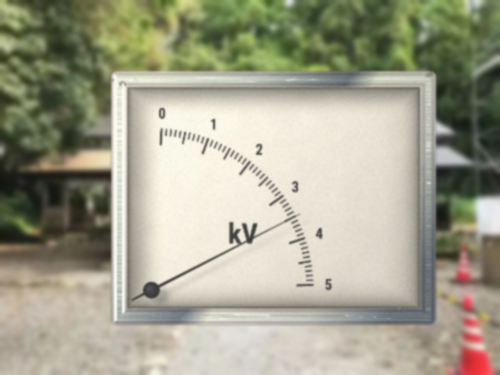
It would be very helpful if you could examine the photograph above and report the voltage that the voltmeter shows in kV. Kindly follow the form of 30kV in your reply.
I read 3.5kV
